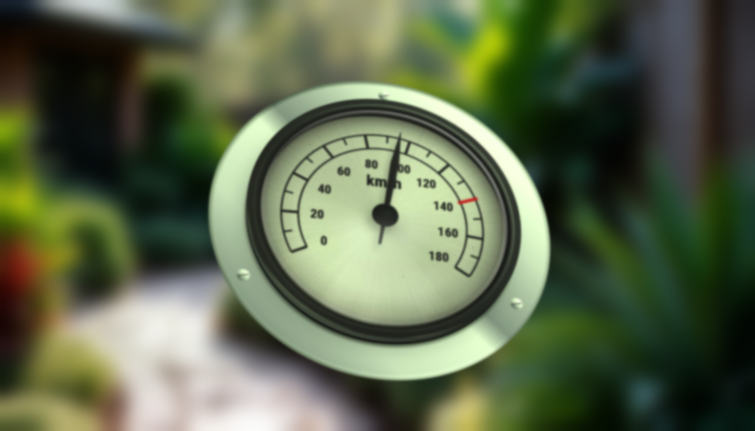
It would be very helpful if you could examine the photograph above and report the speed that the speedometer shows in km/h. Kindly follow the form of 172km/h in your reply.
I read 95km/h
